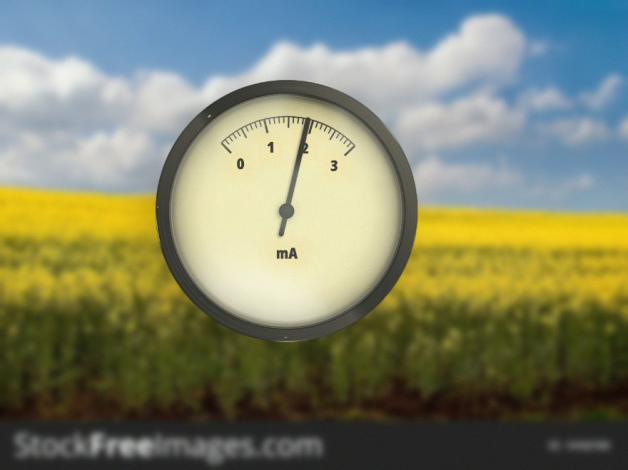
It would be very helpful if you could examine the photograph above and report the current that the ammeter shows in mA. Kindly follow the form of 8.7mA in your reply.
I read 1.9mA
